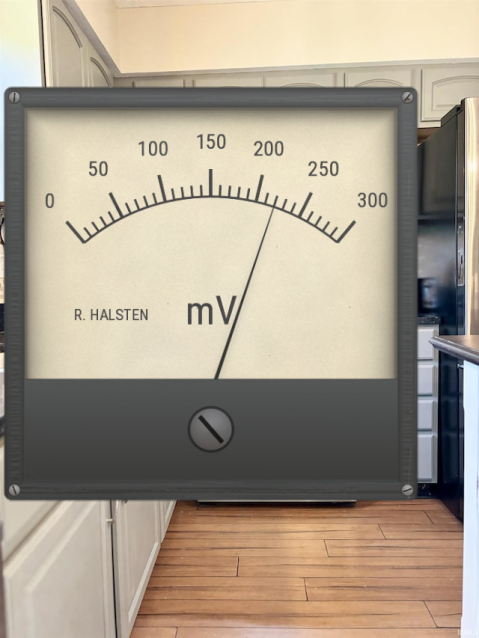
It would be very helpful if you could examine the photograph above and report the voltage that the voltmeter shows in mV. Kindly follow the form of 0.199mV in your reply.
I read 220mV
